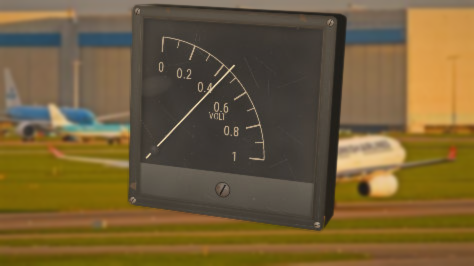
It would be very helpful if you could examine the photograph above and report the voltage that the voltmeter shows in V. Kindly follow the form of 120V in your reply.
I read 0.45V
